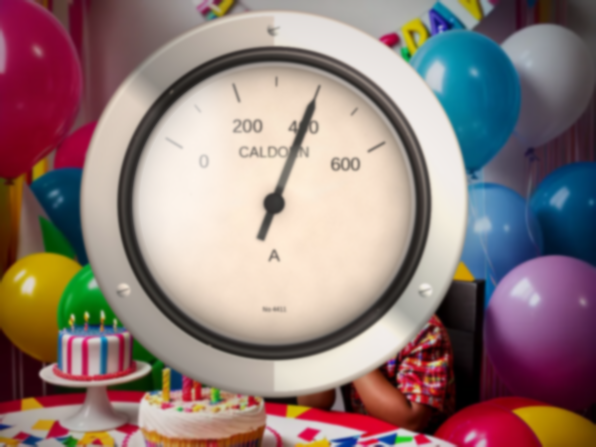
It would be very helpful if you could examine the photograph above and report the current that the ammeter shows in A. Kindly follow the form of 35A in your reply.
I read 400A
